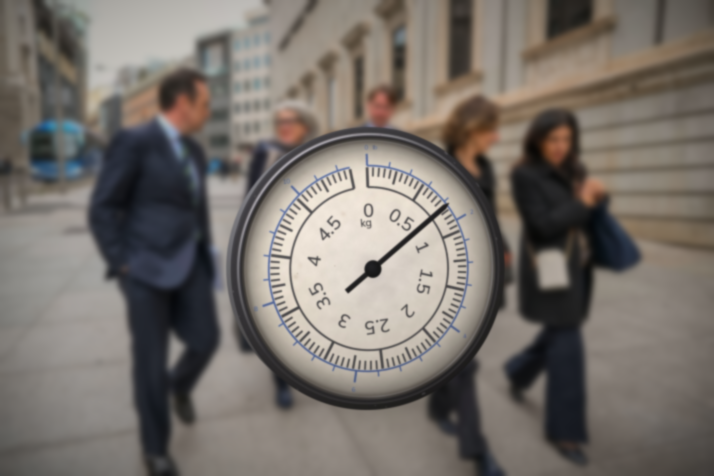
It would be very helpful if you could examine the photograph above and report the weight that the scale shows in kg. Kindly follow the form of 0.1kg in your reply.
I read 0.75kg
